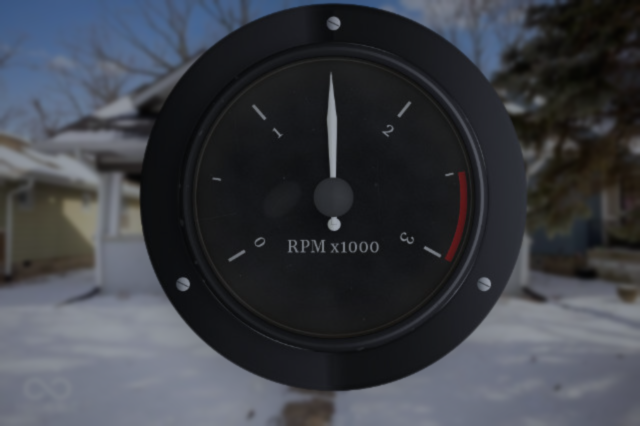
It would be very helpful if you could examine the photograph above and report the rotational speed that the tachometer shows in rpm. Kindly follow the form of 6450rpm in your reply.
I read 1500rpm
